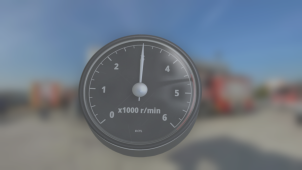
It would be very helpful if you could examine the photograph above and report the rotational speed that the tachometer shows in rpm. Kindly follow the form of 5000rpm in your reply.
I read 3000rpm
